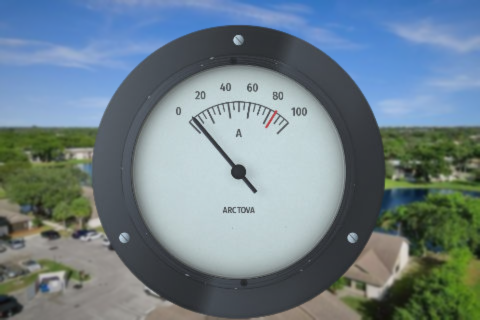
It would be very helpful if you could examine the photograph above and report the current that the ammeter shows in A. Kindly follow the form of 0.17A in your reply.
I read 5A
